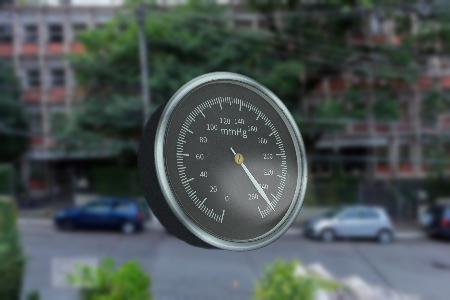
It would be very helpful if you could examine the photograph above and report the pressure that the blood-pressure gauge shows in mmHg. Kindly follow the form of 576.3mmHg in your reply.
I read 250mmHg
